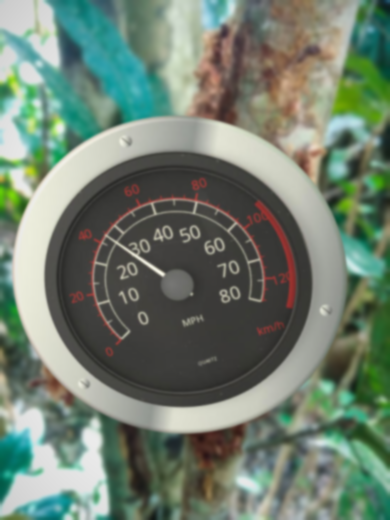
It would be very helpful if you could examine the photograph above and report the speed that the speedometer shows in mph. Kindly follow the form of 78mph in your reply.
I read 27.5mph
